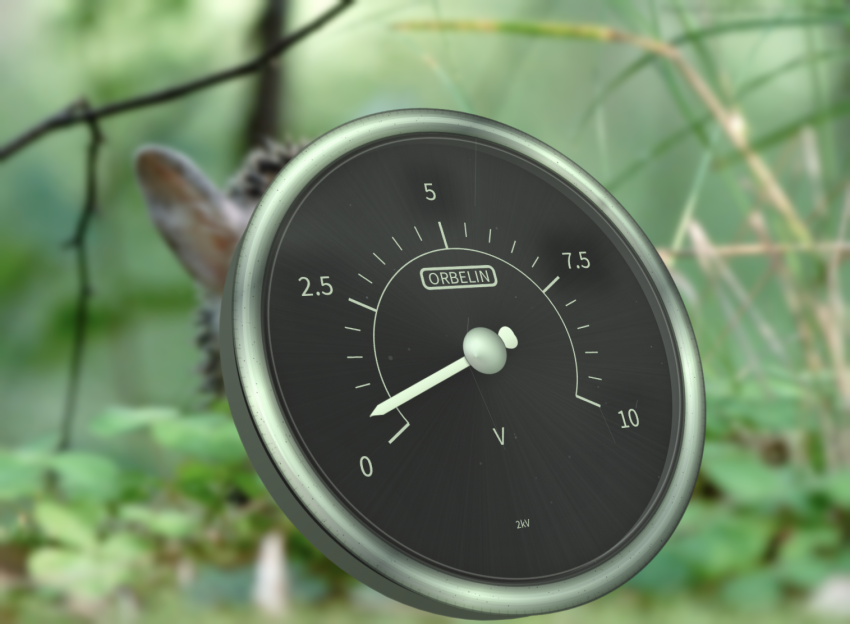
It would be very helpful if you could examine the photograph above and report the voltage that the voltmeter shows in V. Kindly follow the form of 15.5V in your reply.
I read 0.5V
